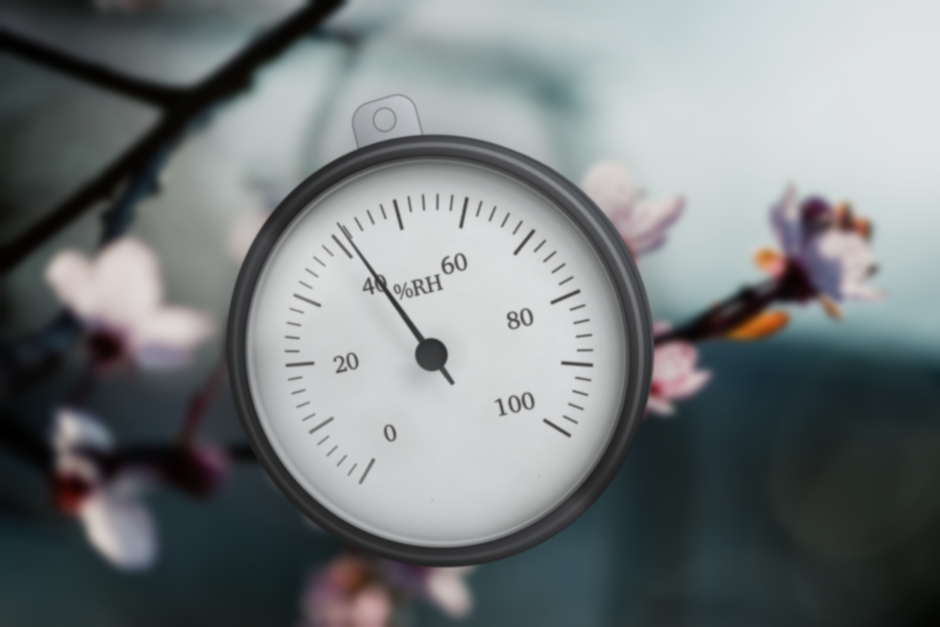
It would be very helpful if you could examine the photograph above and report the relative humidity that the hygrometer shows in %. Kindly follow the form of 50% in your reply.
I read 42%
